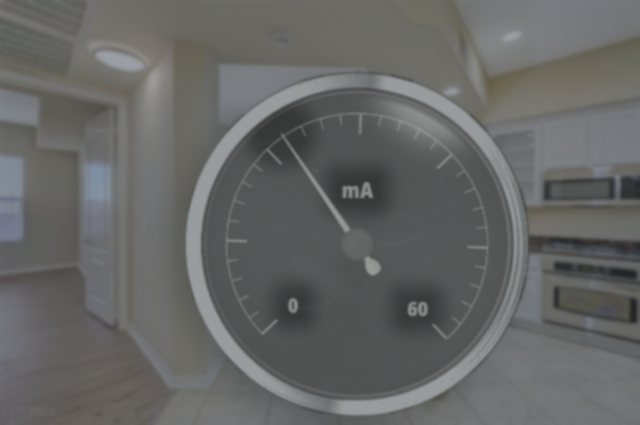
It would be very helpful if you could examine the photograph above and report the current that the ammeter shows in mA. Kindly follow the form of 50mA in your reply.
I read 22mA
